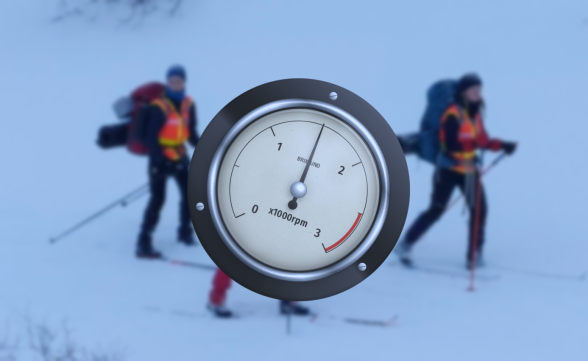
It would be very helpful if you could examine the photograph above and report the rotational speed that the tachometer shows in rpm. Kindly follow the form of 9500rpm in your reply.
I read 1500rpm
